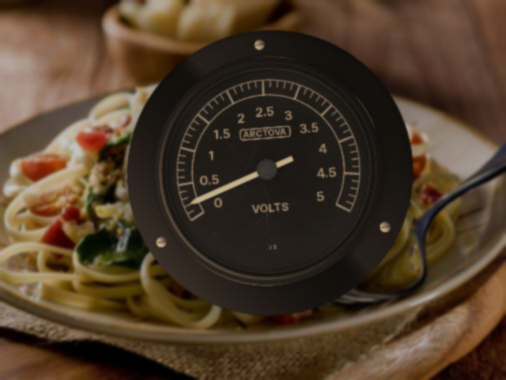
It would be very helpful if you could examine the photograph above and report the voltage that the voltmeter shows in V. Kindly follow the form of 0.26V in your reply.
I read 0.2V
